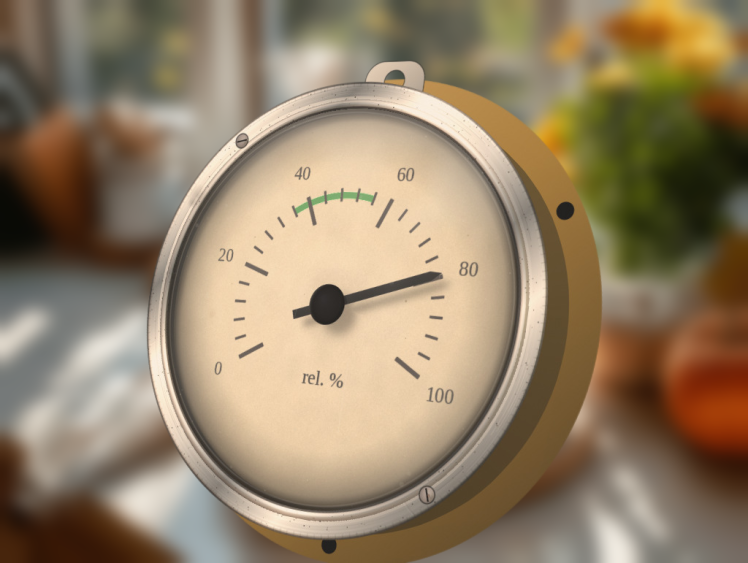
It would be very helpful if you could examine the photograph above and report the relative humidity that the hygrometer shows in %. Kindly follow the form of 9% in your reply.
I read 80%
